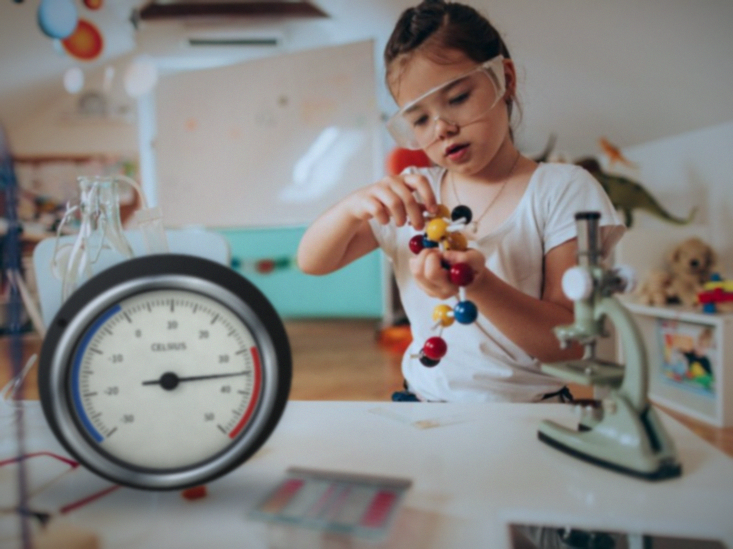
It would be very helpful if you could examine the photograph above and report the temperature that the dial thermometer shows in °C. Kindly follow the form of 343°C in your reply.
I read 35°C
